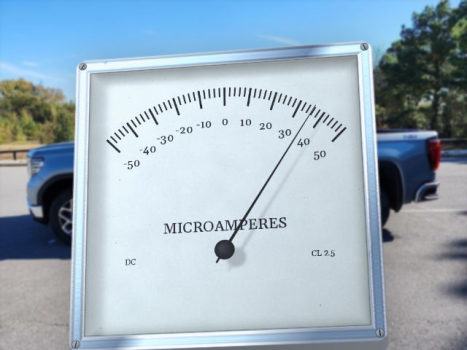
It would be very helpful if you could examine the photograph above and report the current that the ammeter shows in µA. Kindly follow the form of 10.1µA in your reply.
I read 36µA
